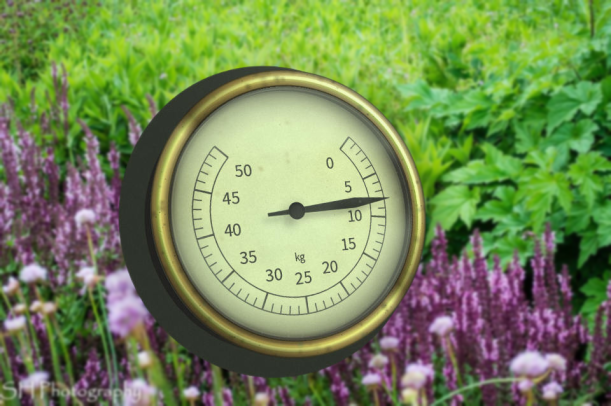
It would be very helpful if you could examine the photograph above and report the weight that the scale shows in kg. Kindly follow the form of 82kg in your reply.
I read 8kg
